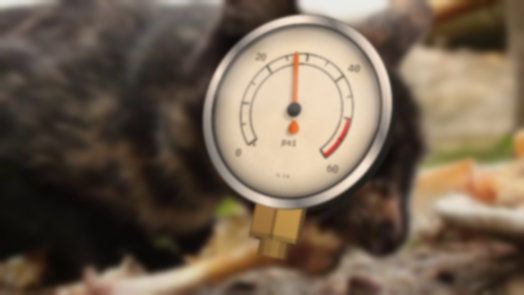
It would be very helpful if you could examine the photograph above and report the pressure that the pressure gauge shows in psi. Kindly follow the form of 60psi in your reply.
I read 27.5psi
